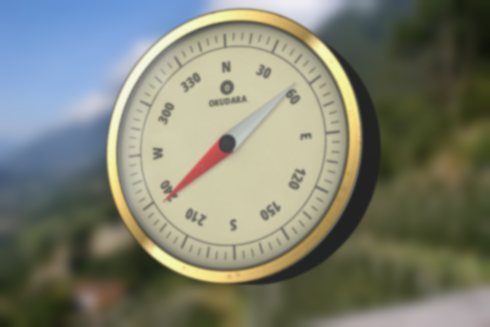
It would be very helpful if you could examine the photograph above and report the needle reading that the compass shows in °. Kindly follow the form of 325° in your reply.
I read 235°
